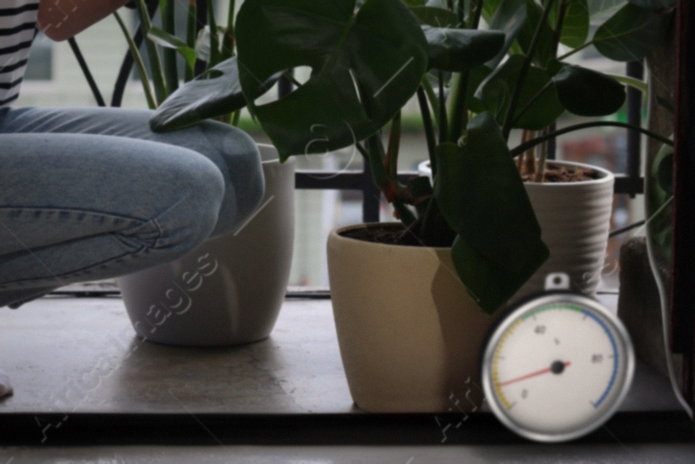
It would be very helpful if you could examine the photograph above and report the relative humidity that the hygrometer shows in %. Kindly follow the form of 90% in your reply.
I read 10%
